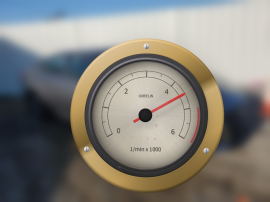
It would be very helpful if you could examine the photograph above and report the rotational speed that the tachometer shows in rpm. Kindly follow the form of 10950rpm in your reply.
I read 4500rpm
